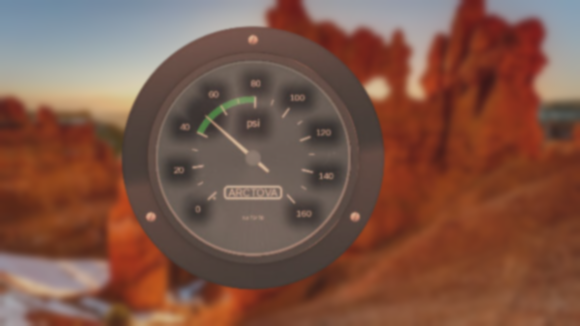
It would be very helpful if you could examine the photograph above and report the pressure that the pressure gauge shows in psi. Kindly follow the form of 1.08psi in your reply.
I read 50psi
